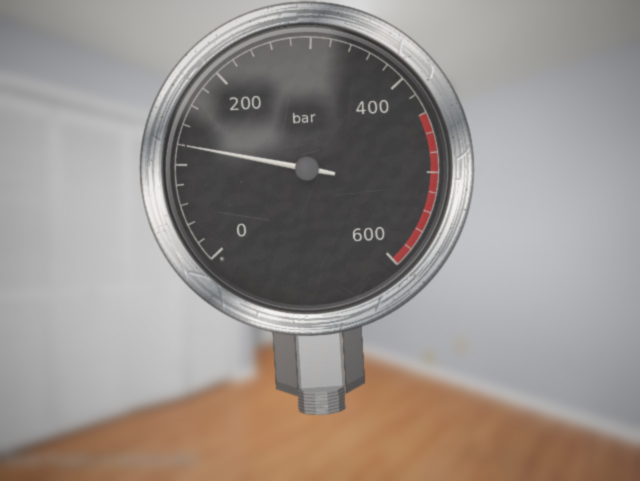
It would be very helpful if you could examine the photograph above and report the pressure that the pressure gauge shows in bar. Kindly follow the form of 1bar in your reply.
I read 120bar
